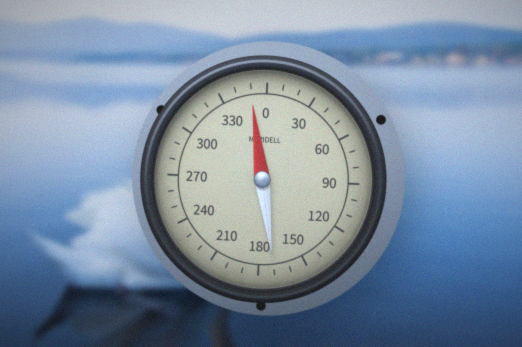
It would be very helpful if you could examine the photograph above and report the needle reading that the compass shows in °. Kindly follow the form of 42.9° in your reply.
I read 350°
